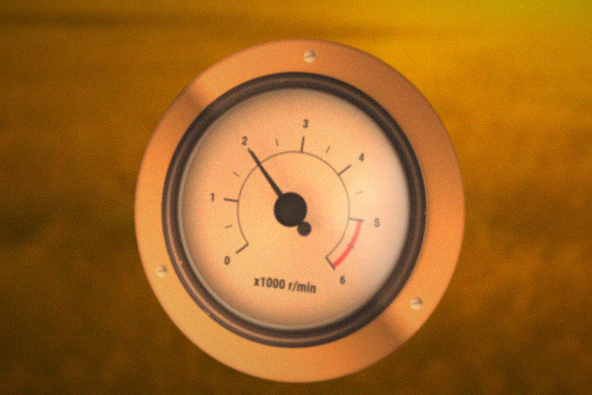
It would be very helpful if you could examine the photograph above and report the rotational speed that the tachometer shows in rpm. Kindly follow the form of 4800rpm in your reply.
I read 2000rpm
